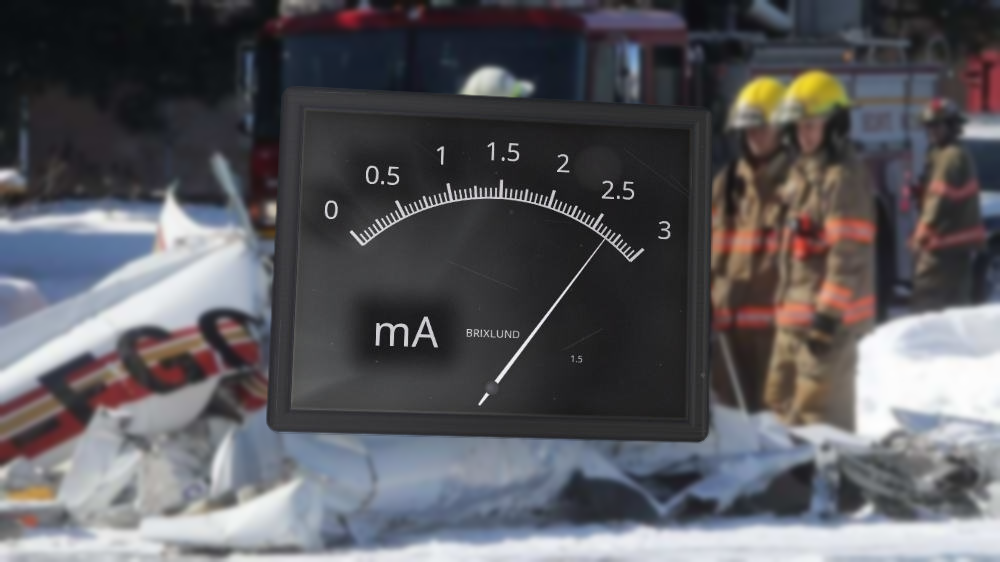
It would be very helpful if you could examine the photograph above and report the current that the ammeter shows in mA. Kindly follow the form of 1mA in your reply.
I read 2.65mA
